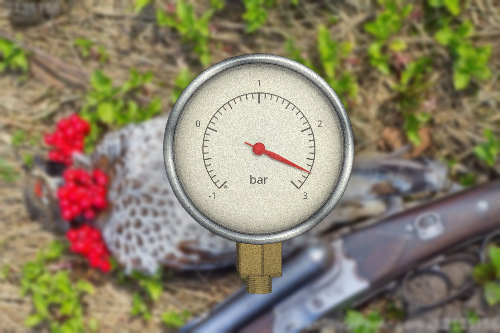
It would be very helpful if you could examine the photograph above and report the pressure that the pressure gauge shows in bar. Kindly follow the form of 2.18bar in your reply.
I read 2.7bar
